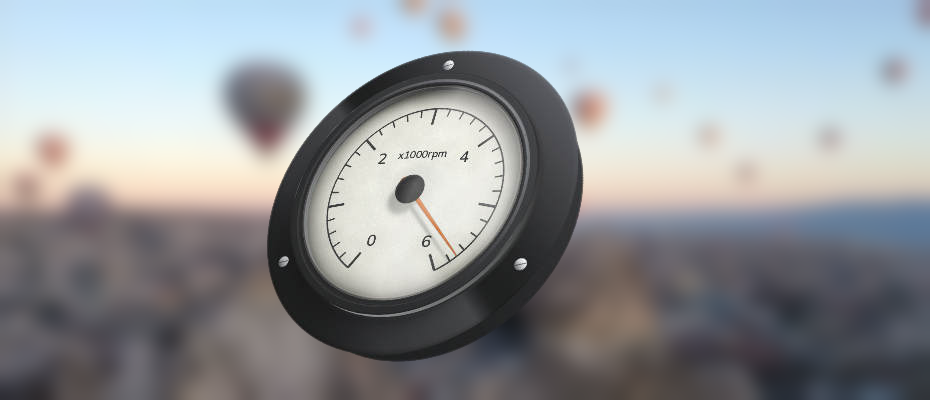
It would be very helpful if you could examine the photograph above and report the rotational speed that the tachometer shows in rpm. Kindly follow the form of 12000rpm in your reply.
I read 5700rpm
